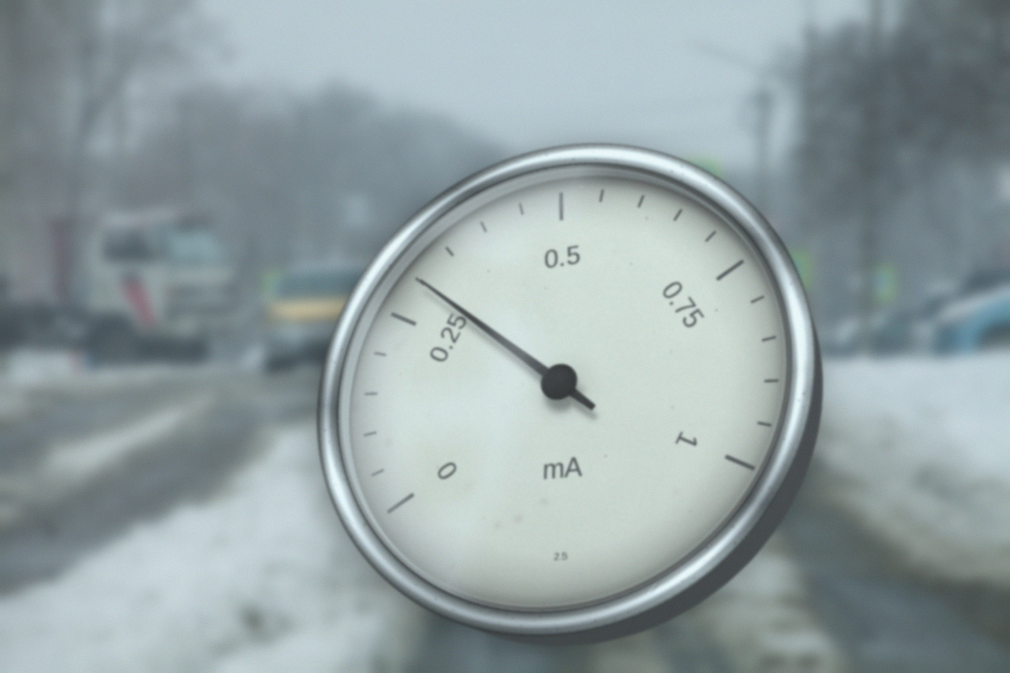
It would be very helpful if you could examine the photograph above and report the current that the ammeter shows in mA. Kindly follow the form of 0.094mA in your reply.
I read 0.3mA
